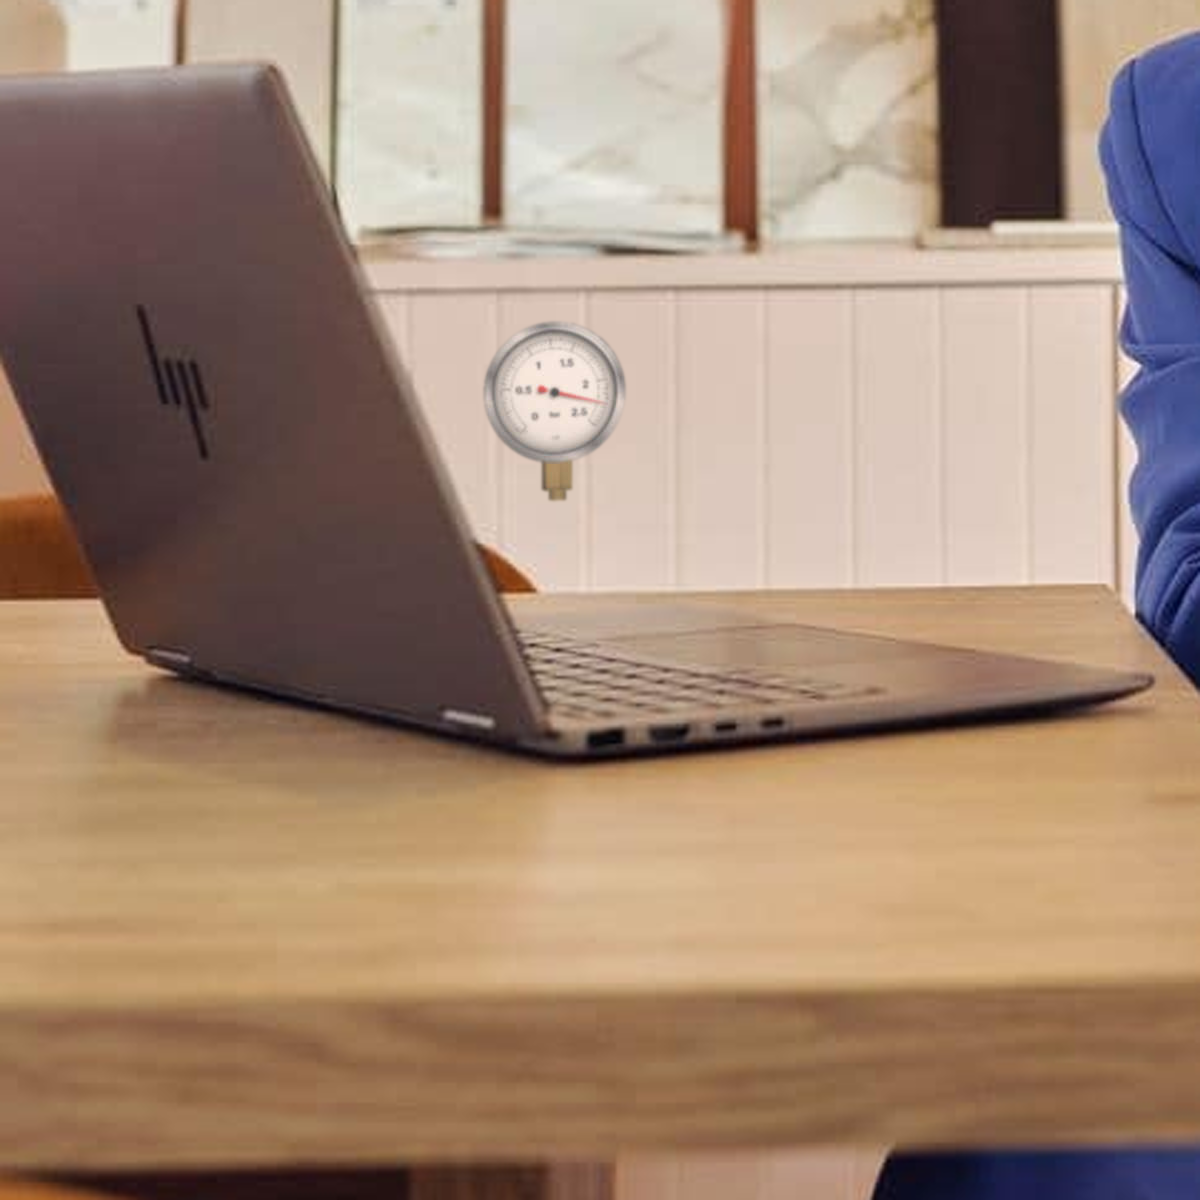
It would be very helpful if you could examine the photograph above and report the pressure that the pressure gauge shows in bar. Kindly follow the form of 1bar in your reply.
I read 2.25bar
